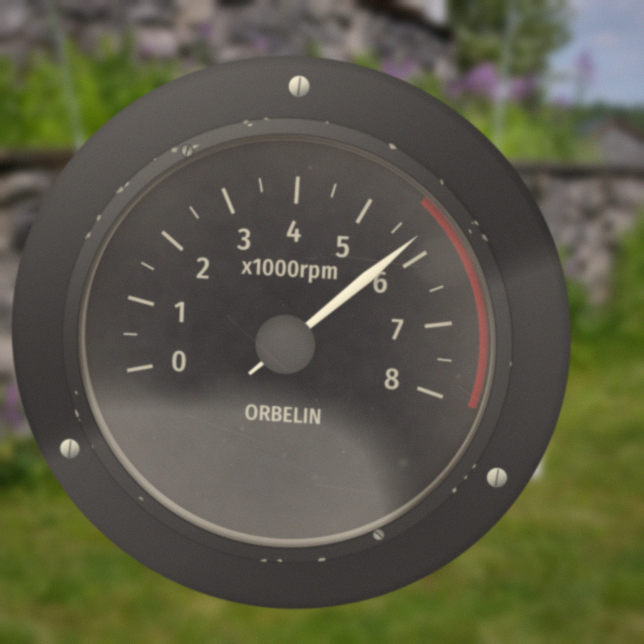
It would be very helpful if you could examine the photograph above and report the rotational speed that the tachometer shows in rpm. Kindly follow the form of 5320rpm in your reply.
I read 5750rpm
